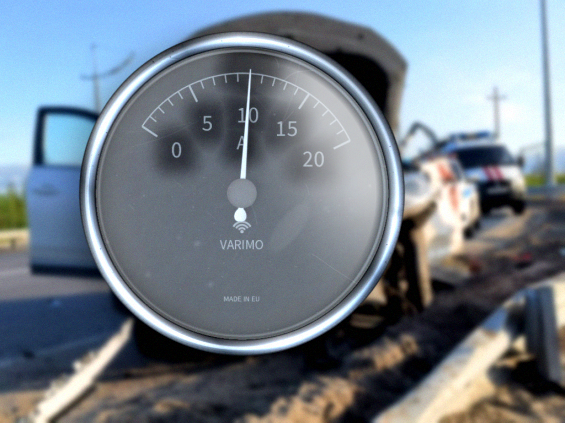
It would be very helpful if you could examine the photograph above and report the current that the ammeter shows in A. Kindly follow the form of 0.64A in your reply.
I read 10A
